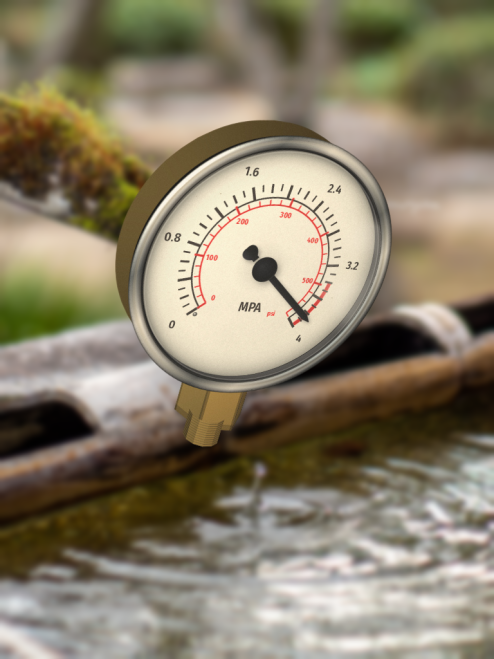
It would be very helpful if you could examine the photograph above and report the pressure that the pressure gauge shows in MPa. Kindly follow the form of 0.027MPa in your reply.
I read 3.85MPa
